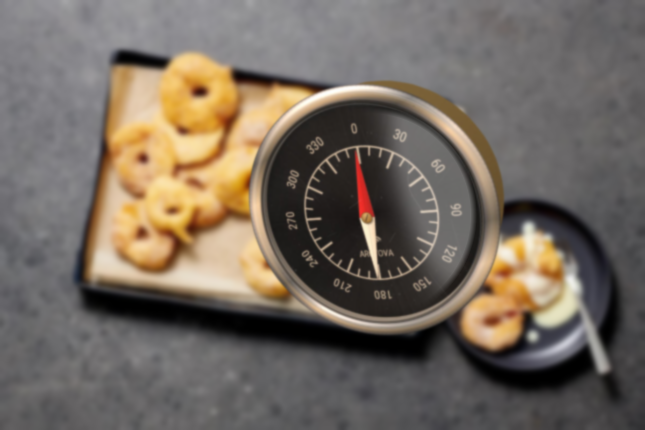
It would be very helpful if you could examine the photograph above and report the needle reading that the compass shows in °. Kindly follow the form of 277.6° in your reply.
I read 0°
